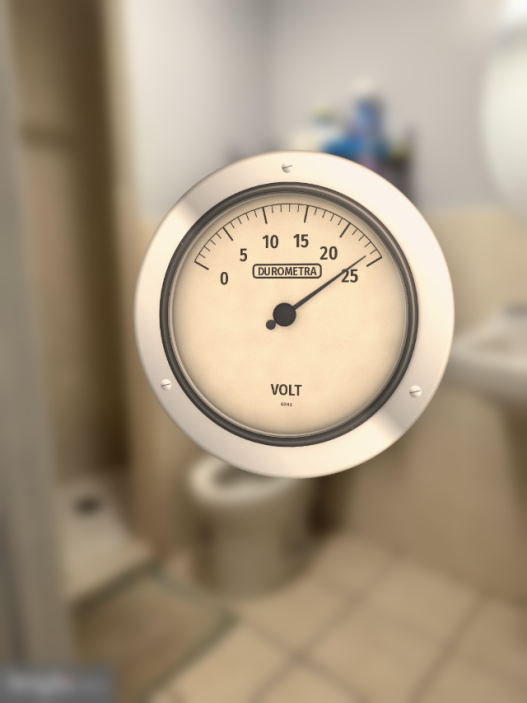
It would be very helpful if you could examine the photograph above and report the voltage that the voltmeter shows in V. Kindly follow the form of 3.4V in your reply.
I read 24V
